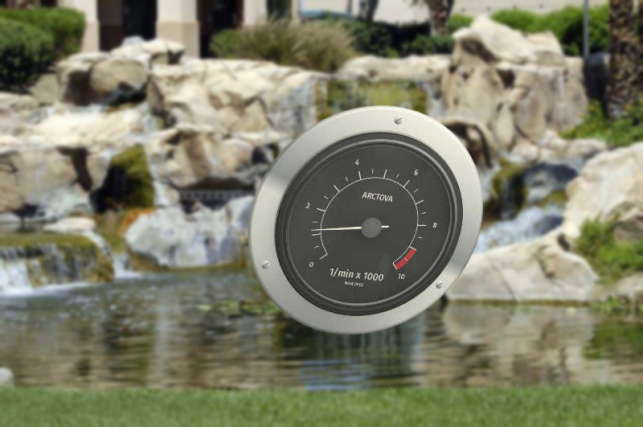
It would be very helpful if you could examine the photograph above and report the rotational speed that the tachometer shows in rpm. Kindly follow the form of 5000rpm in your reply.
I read 1250rpm
